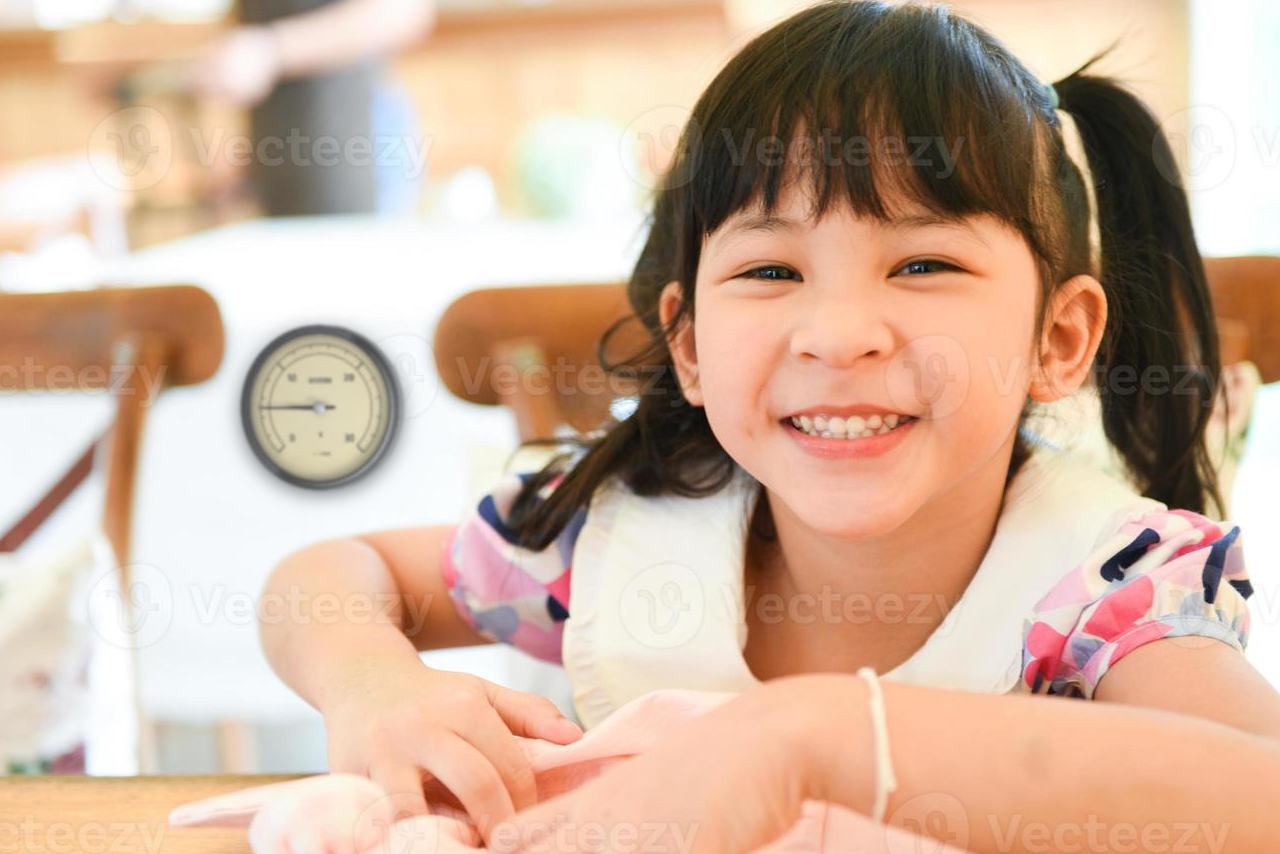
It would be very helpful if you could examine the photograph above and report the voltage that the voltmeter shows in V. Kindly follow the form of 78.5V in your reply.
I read 5V
